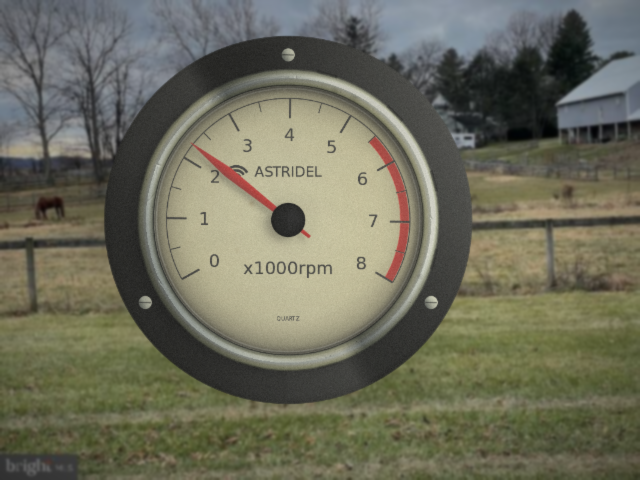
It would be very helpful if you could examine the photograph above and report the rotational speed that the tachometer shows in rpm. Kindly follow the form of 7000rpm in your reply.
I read 2250rpm
